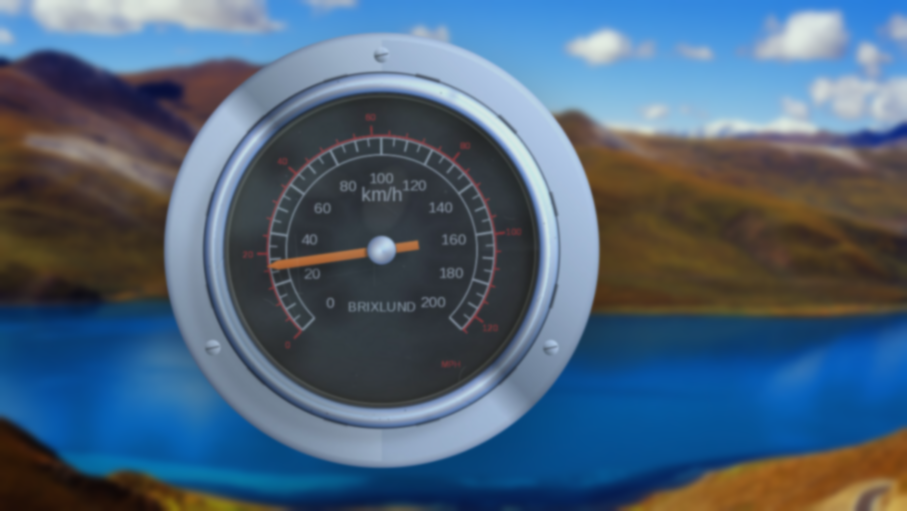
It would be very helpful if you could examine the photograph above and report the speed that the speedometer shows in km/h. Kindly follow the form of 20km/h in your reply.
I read 27.5km/h
